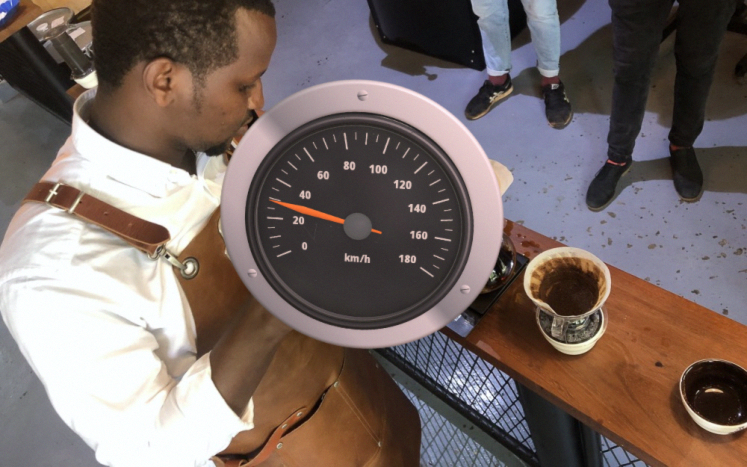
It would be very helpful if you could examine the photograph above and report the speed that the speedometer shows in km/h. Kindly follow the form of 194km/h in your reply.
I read 30km/h
